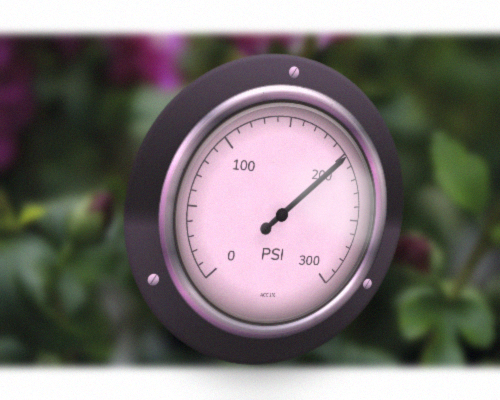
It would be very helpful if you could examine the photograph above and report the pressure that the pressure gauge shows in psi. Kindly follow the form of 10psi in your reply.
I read 200psi
